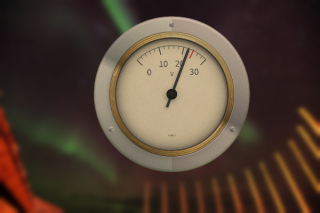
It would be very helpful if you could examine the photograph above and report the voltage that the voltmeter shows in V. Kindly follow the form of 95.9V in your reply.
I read 22V
